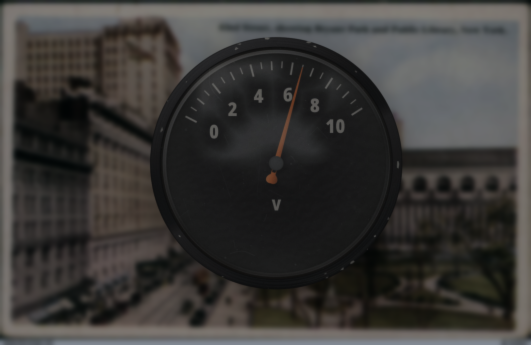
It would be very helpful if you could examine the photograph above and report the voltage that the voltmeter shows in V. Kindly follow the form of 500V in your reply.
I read 6.5V
